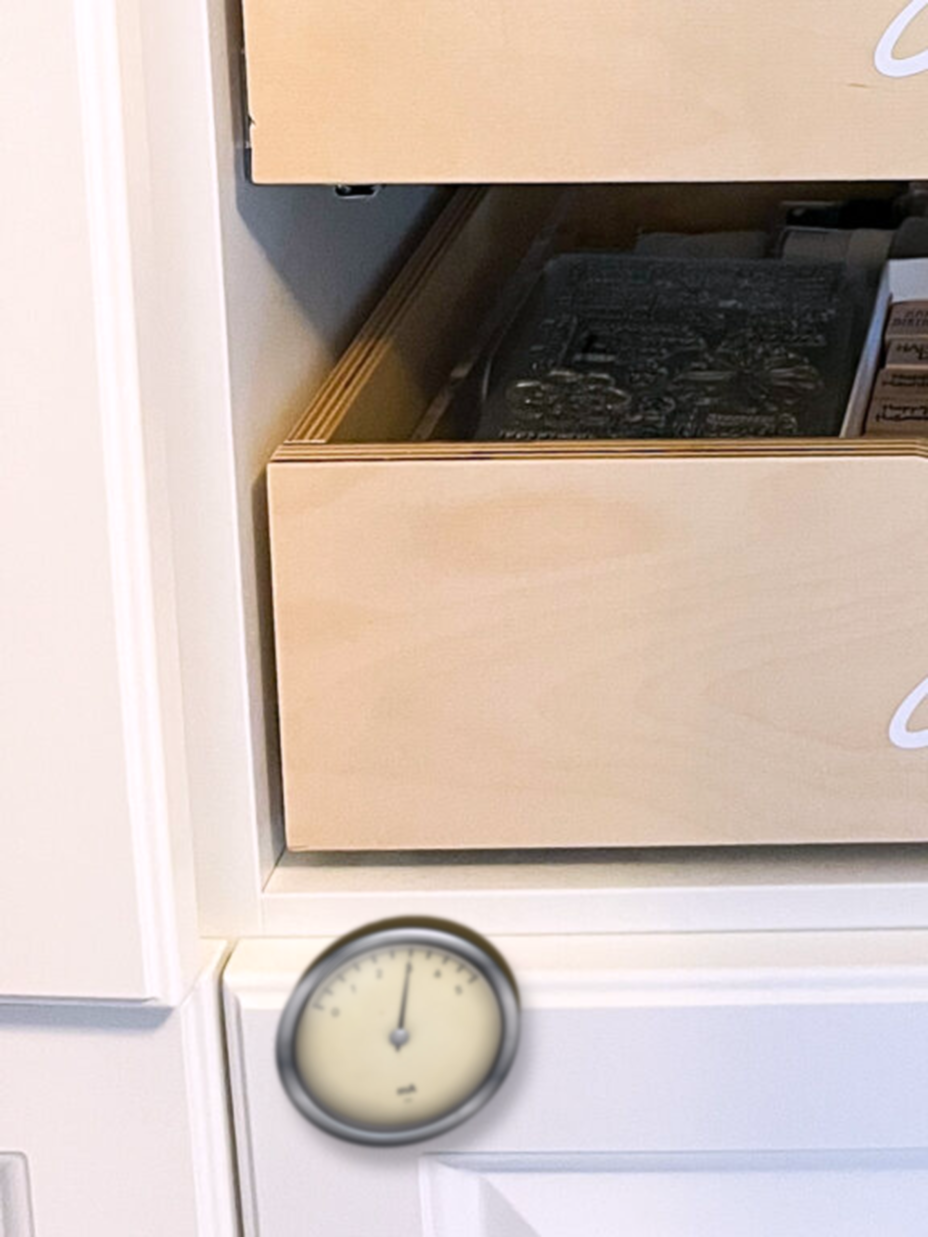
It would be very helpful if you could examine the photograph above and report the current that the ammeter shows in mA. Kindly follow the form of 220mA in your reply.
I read 3mA
